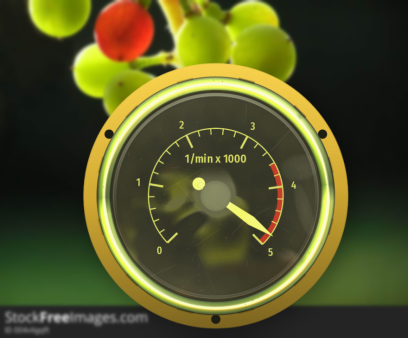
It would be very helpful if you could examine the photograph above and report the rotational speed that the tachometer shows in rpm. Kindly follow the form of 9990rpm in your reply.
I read 4800rpm
